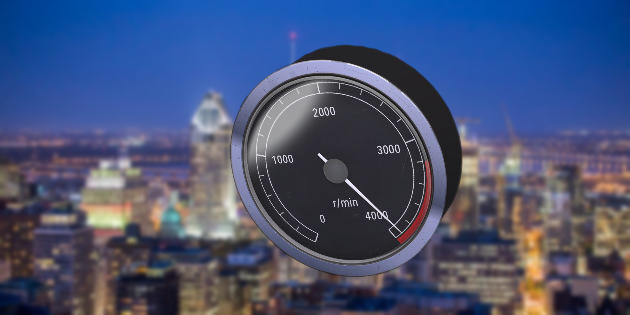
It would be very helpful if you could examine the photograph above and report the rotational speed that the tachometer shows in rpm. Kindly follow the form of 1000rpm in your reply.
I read 3900rpm
